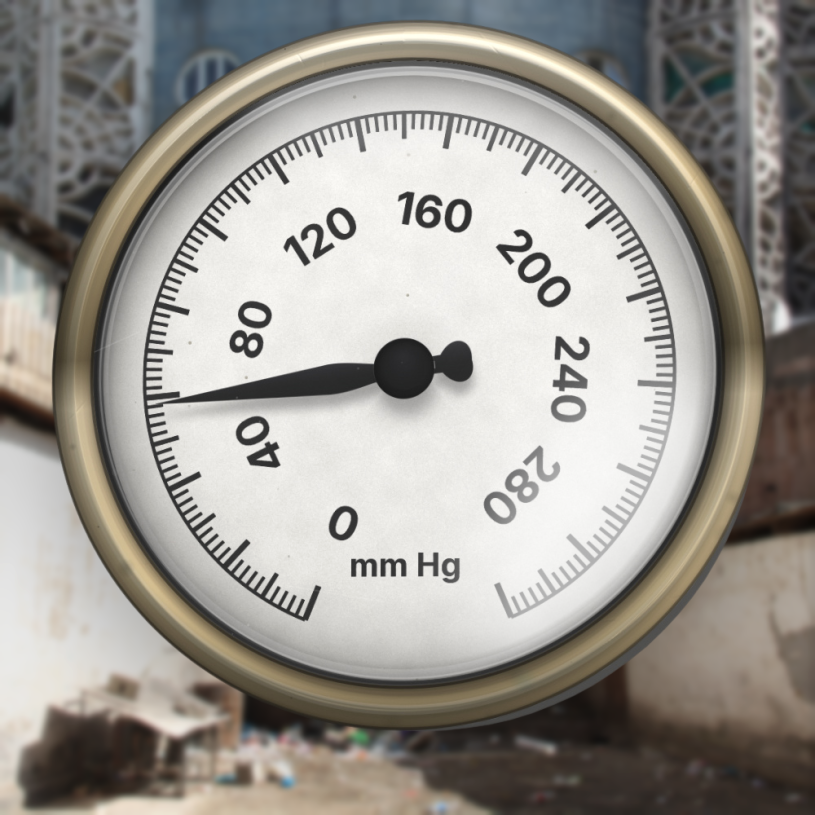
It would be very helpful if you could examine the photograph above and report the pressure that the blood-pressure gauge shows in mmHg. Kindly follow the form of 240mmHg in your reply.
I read 58mmHg
